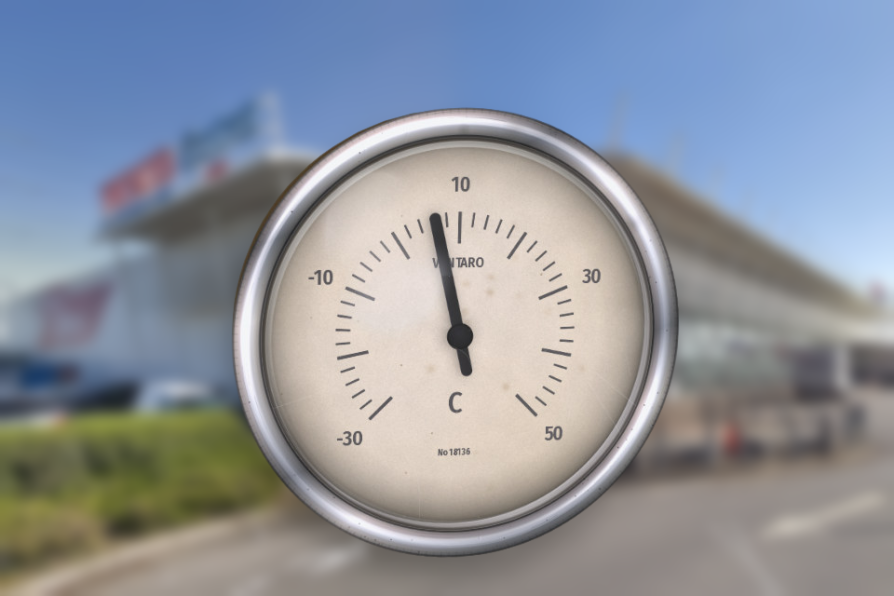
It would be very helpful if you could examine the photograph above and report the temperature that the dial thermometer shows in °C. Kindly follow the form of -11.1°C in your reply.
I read 6°C
